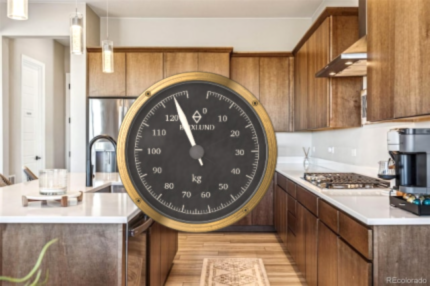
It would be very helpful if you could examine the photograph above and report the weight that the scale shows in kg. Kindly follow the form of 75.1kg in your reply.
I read 125kg
